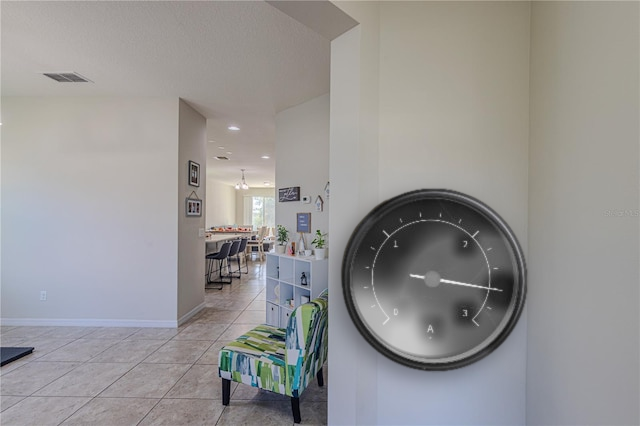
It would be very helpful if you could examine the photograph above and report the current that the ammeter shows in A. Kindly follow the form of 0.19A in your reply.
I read 2.6A
